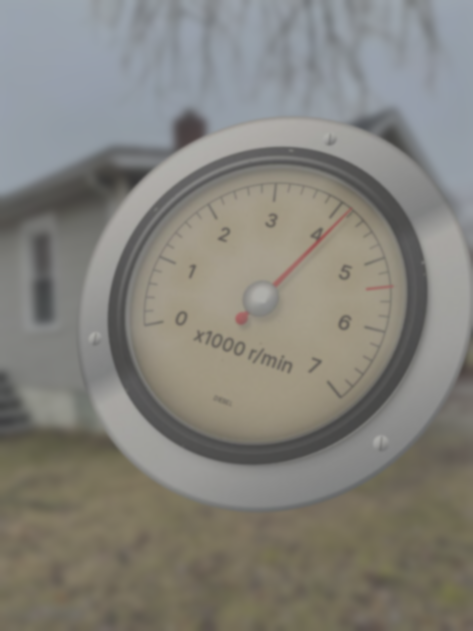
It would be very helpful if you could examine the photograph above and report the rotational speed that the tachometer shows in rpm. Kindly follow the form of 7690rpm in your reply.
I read 4200rpm
